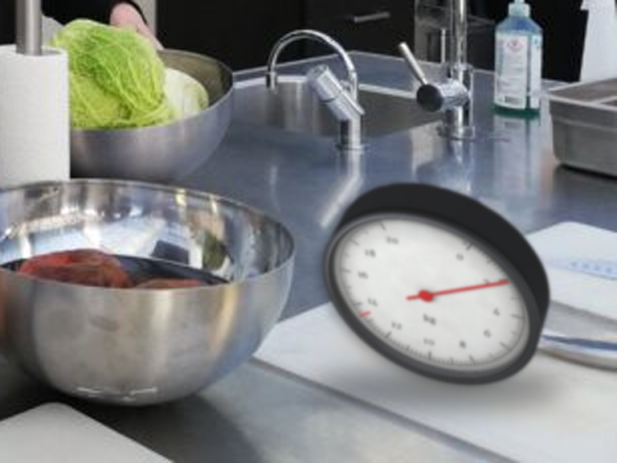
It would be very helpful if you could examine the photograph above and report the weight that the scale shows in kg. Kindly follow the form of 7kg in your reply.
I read 2kg
